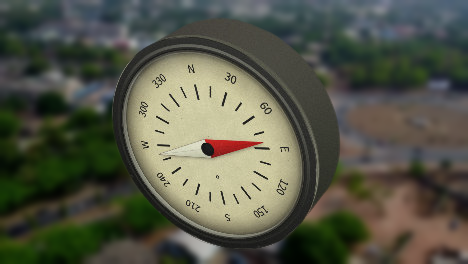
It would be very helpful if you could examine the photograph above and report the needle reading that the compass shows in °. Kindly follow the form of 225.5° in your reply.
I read 82.5°
